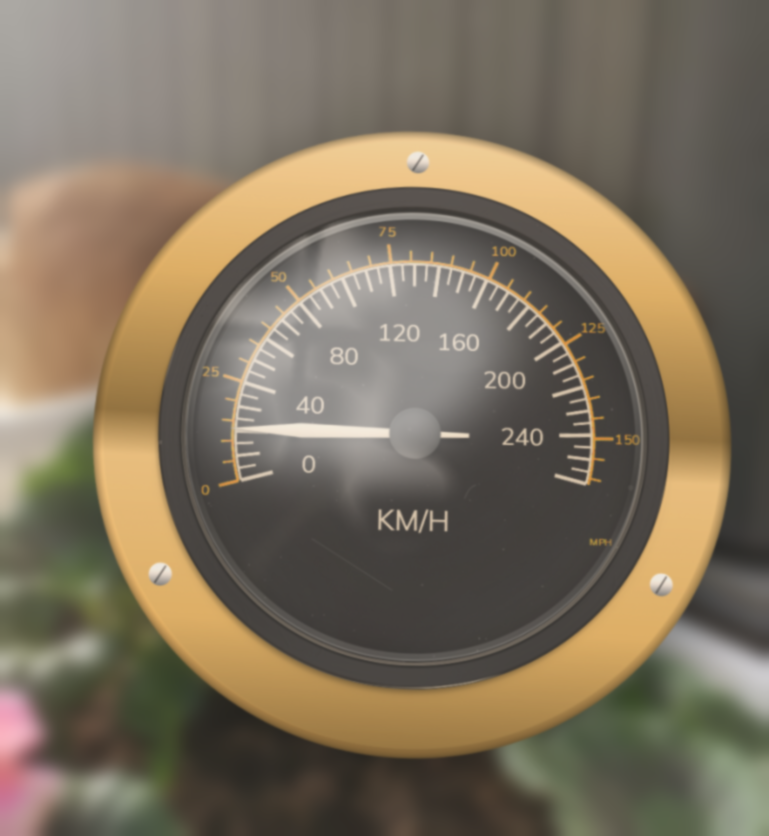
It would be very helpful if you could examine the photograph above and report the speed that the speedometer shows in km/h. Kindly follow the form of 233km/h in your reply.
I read 20km/h
